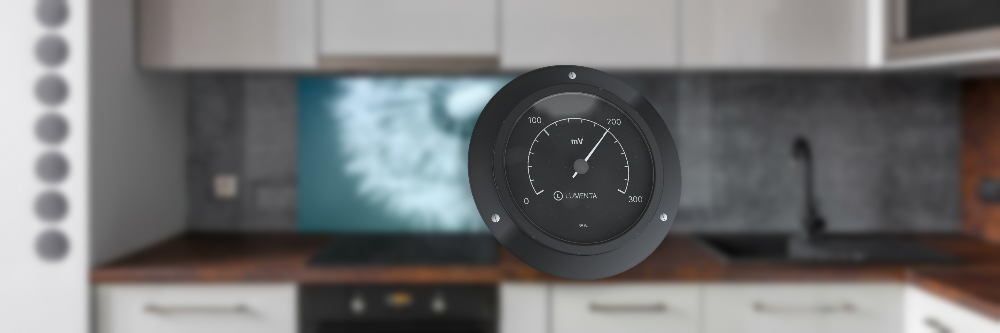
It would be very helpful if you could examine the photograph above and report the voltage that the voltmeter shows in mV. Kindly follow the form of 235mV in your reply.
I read 200mV
